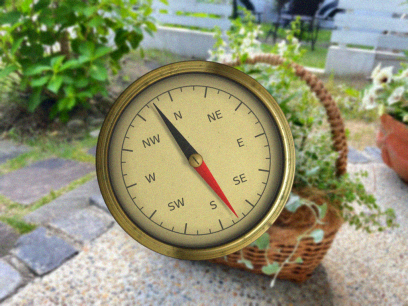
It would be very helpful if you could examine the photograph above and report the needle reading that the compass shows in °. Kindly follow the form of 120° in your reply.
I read 165°
